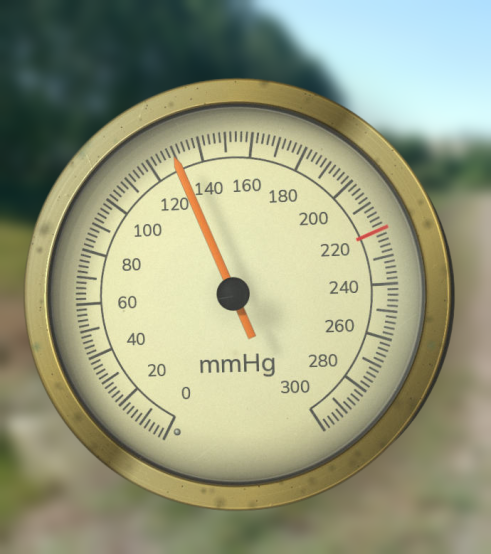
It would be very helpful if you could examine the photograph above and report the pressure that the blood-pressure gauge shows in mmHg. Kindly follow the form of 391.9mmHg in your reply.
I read 130mmHg
